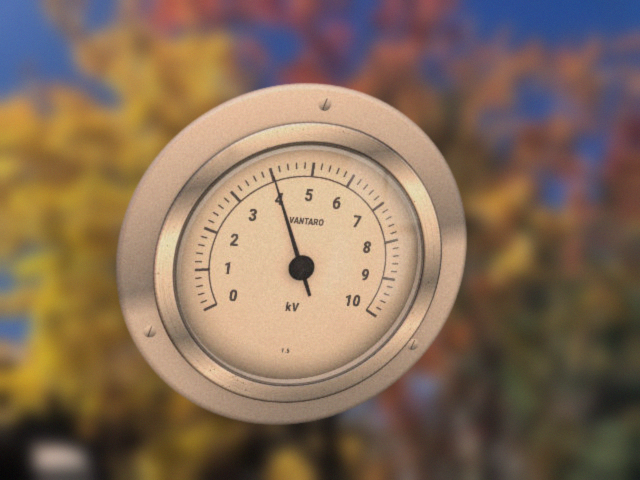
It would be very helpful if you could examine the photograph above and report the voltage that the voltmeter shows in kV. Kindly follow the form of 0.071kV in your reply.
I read 4kV
